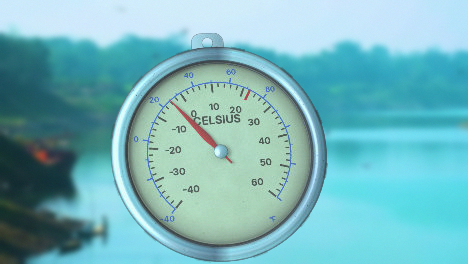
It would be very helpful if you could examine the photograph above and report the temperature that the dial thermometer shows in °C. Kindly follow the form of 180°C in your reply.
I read -4°C
